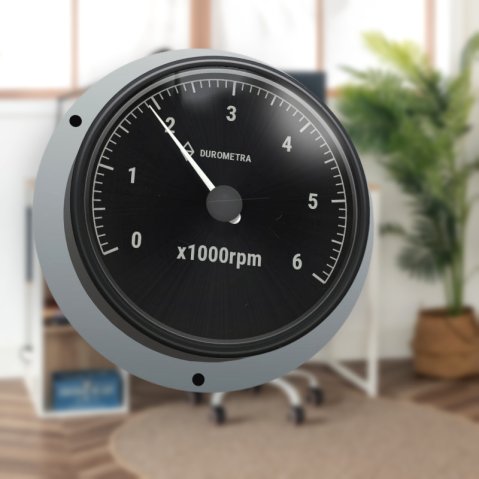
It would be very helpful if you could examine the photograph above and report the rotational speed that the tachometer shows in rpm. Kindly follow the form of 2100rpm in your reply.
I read 1900rpm
